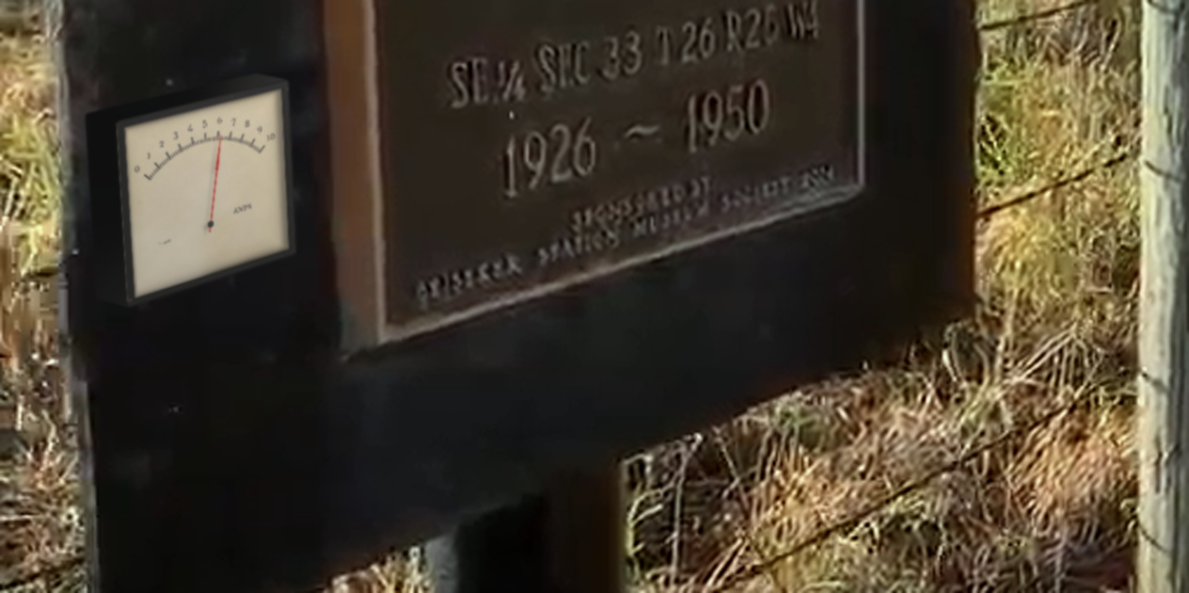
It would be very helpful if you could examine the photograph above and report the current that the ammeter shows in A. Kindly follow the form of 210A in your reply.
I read 6A
